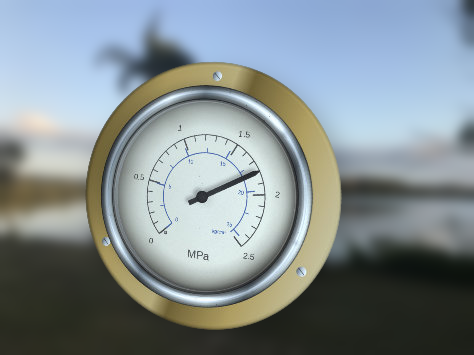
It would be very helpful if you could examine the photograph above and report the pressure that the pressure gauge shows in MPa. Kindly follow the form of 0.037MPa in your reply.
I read 1.8MPa
